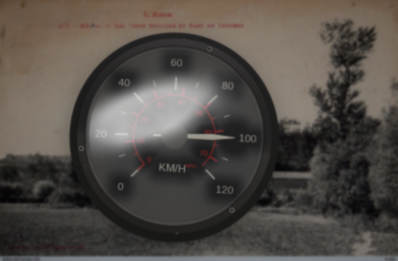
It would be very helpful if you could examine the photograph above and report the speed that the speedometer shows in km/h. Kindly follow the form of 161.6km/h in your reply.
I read 100km/h
